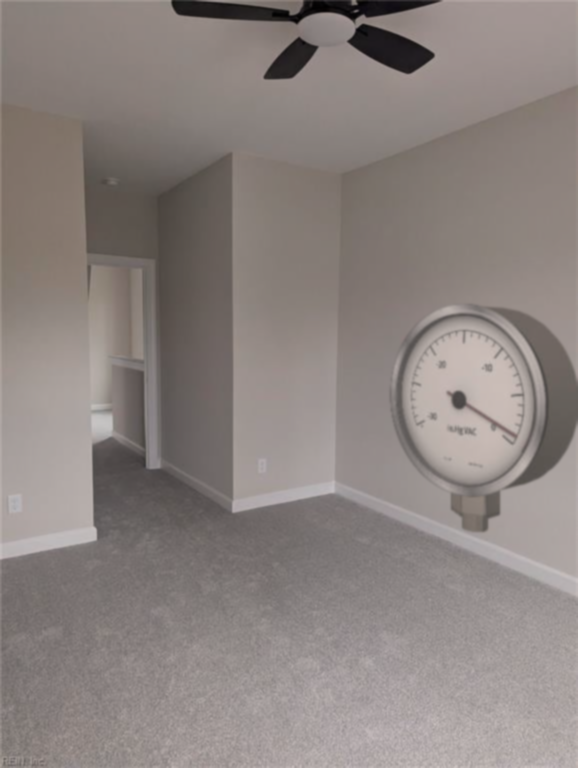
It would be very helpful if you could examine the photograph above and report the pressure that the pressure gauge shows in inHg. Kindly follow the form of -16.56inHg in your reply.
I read -1inHg
